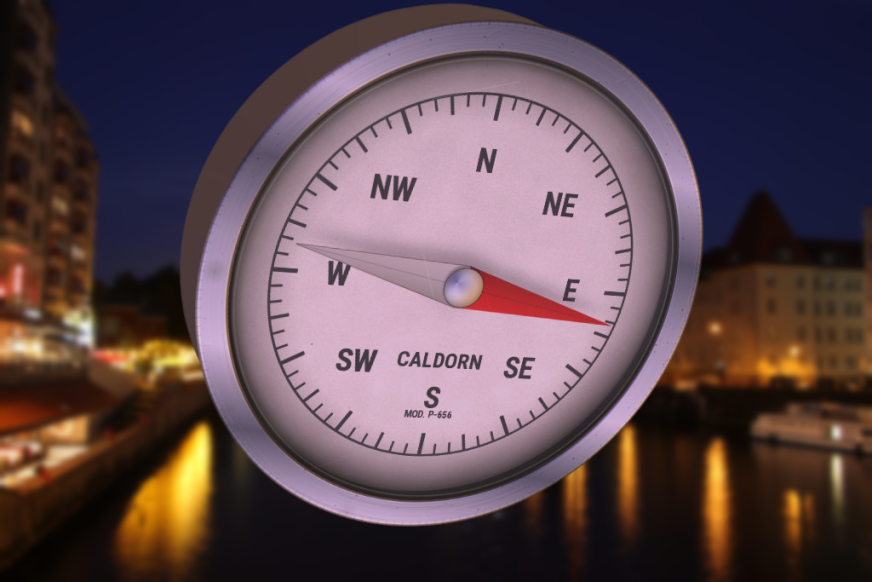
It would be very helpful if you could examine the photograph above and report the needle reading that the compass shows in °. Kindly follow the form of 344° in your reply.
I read 100°
